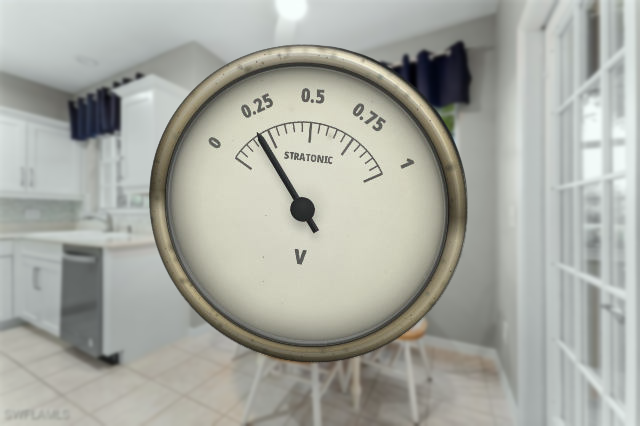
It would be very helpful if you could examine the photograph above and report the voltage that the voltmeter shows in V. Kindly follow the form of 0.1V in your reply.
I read 0.2V
